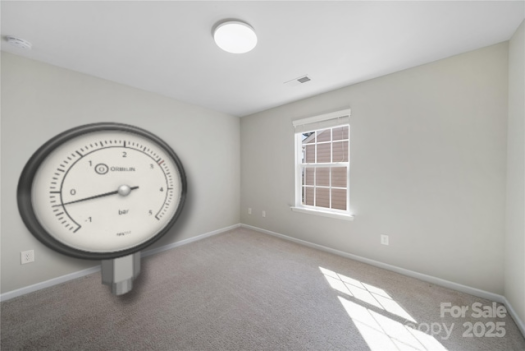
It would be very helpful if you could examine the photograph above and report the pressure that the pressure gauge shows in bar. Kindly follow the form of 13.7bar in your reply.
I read -0.3bar
